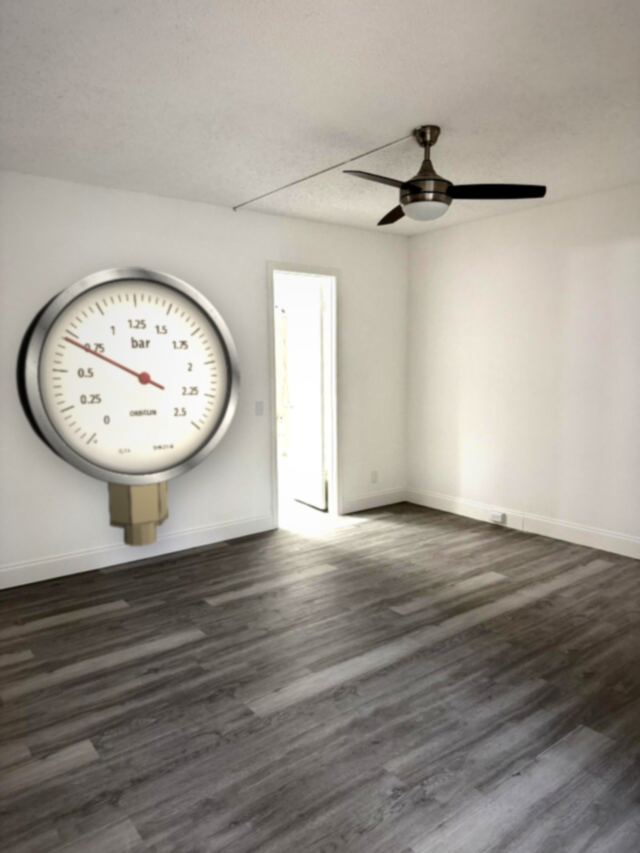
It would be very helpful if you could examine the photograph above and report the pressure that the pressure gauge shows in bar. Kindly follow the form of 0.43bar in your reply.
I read 0.7bar
